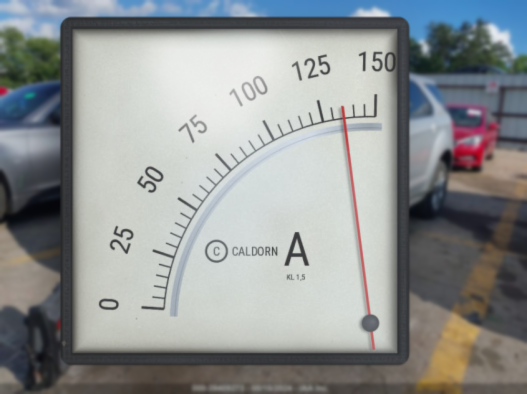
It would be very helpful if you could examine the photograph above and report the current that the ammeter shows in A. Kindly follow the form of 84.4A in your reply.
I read 135A
